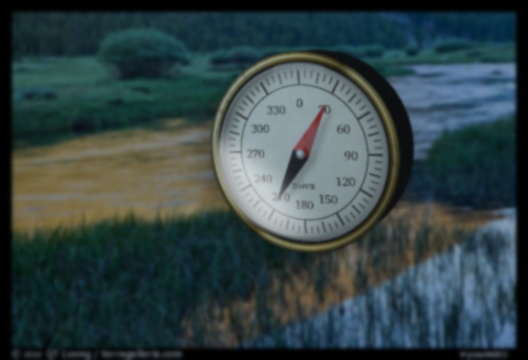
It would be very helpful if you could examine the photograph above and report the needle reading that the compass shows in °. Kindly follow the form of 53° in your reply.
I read 30°
